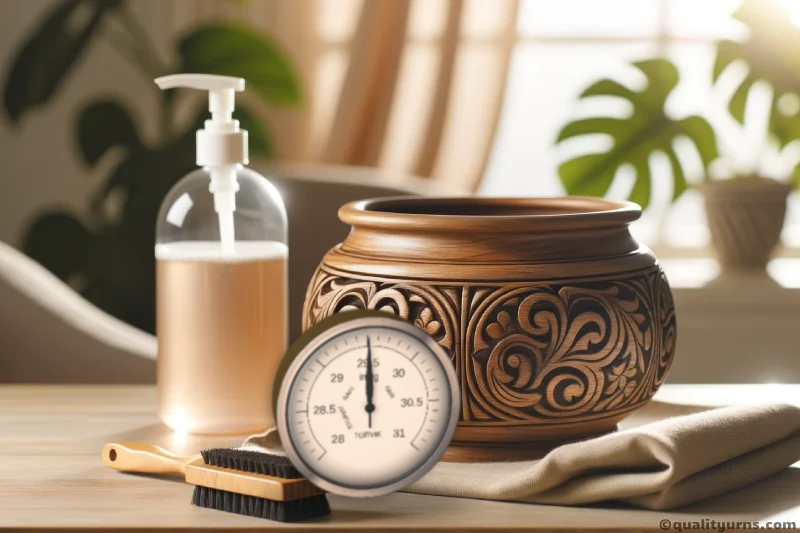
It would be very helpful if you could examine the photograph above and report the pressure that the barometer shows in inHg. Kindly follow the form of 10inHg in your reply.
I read 29.5inHg
